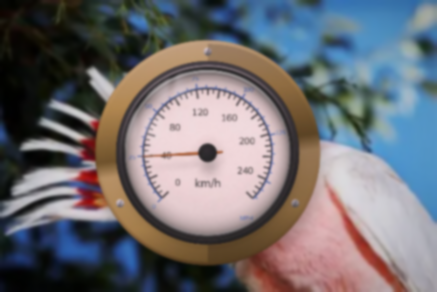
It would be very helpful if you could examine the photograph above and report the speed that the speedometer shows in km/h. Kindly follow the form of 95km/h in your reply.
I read 40km/h
